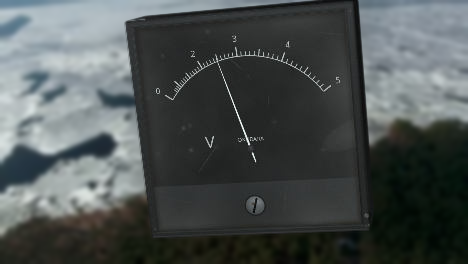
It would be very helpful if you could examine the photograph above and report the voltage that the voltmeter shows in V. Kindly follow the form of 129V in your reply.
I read 2.5V
